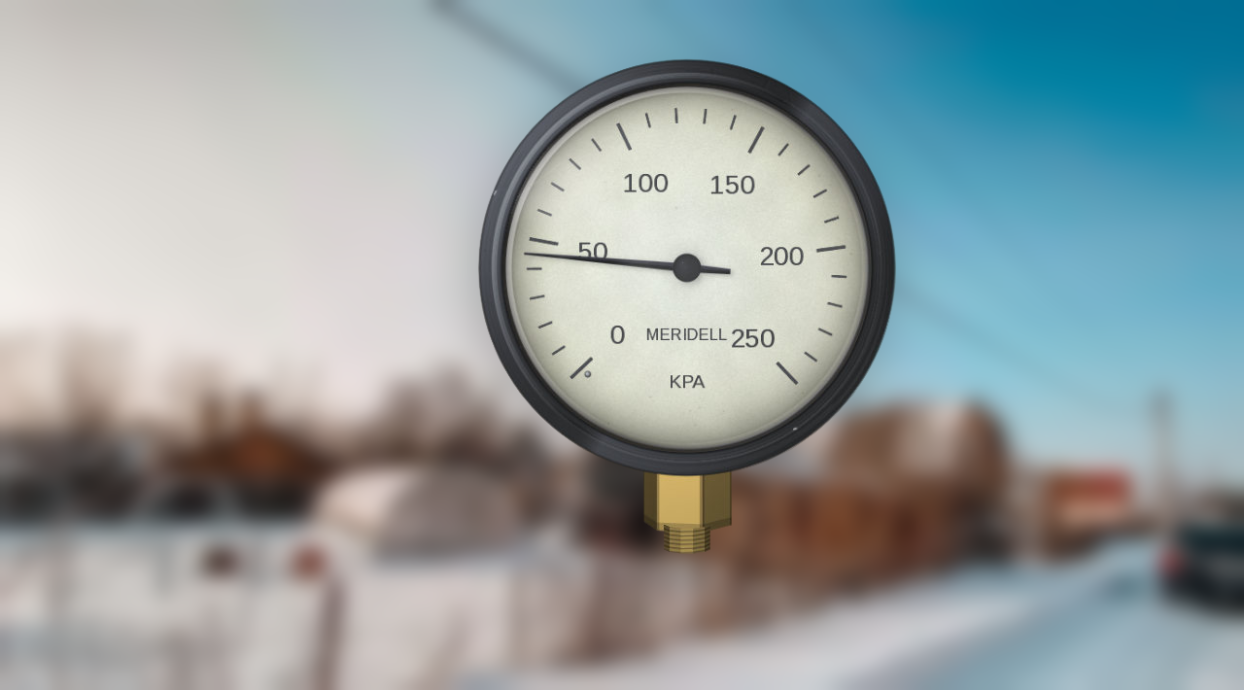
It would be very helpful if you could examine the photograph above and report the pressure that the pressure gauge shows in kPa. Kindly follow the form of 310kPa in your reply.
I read 45kPa
